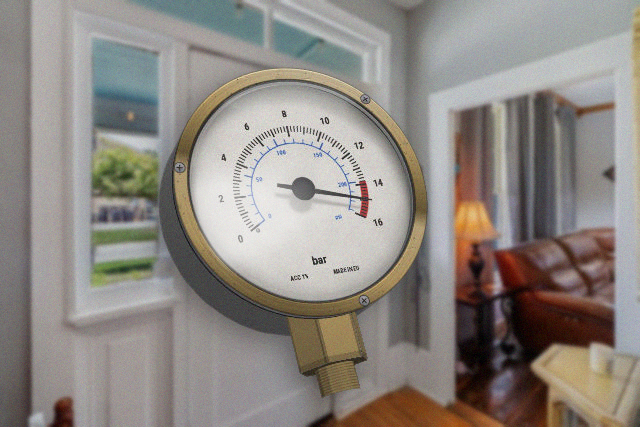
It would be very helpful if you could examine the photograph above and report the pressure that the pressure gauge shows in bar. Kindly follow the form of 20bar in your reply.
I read 15bar
